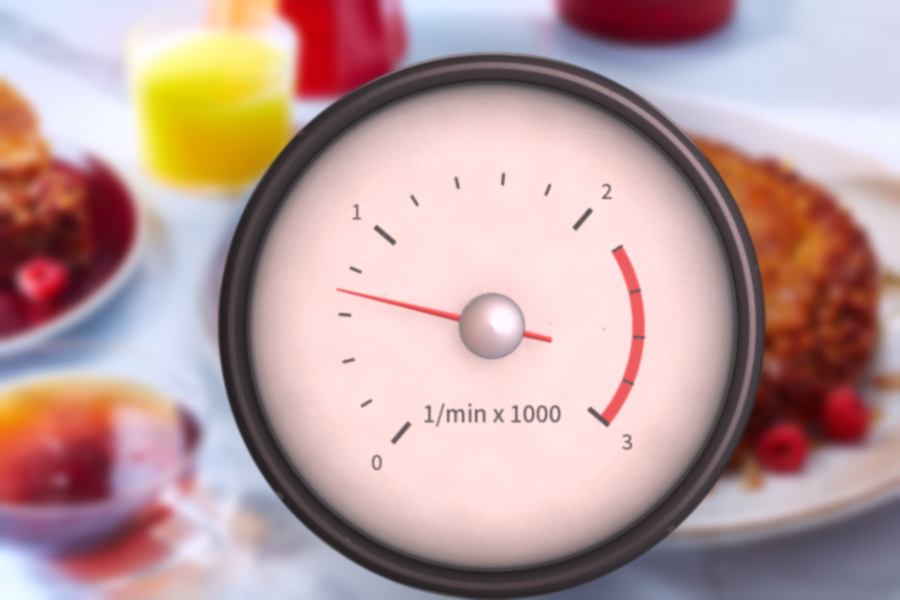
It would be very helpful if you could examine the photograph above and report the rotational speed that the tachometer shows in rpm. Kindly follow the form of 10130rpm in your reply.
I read 700rpm
